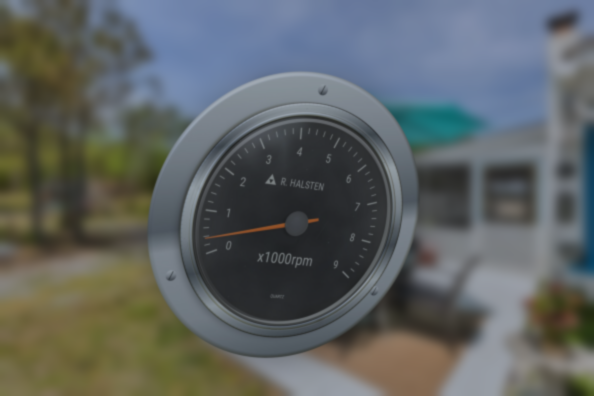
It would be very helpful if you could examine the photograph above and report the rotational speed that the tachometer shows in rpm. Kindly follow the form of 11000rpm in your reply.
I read 400rpm
